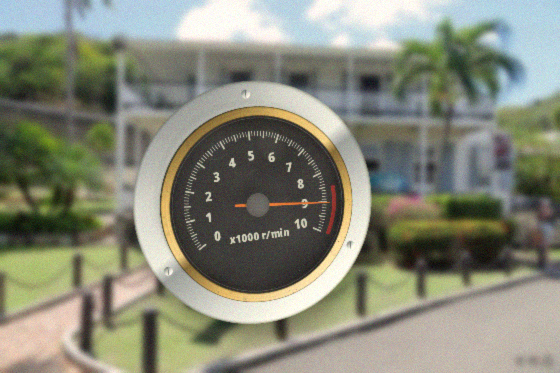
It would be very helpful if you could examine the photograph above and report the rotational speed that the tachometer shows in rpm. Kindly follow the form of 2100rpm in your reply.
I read 9000rpm
